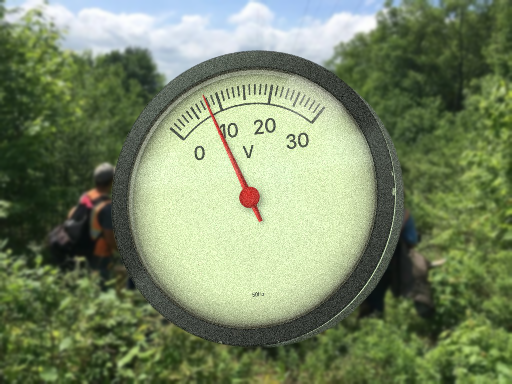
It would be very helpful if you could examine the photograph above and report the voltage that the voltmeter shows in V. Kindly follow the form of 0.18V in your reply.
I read 8V
